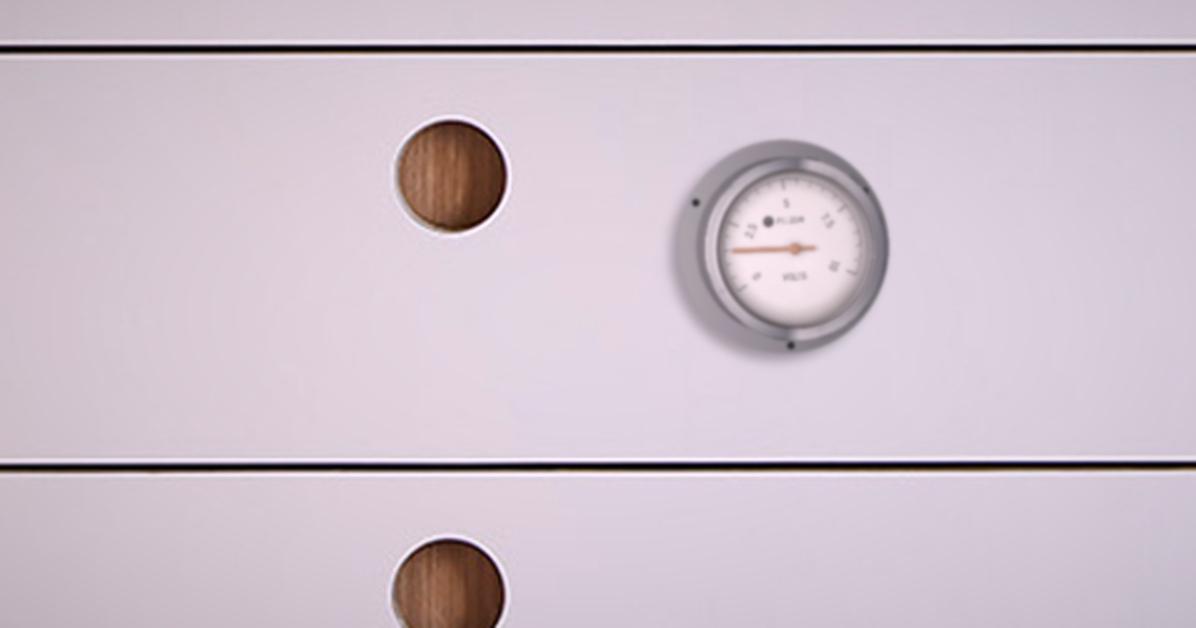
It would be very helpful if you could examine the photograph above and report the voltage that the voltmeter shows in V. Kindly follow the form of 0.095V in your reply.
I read 1.5V
